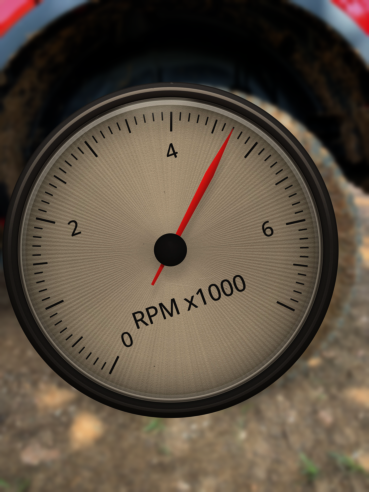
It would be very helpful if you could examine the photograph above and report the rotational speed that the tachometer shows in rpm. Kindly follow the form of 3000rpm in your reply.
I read 4700rpm
